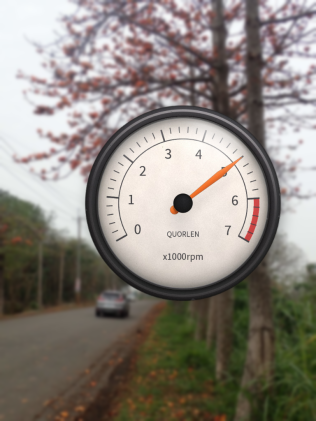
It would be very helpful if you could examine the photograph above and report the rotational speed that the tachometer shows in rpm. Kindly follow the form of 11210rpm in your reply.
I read 5000rpm
